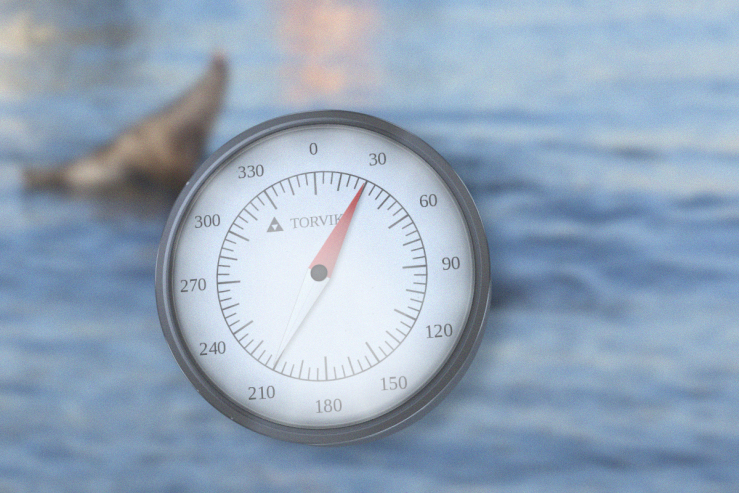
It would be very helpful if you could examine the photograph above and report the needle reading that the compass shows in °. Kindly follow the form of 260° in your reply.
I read 30°
